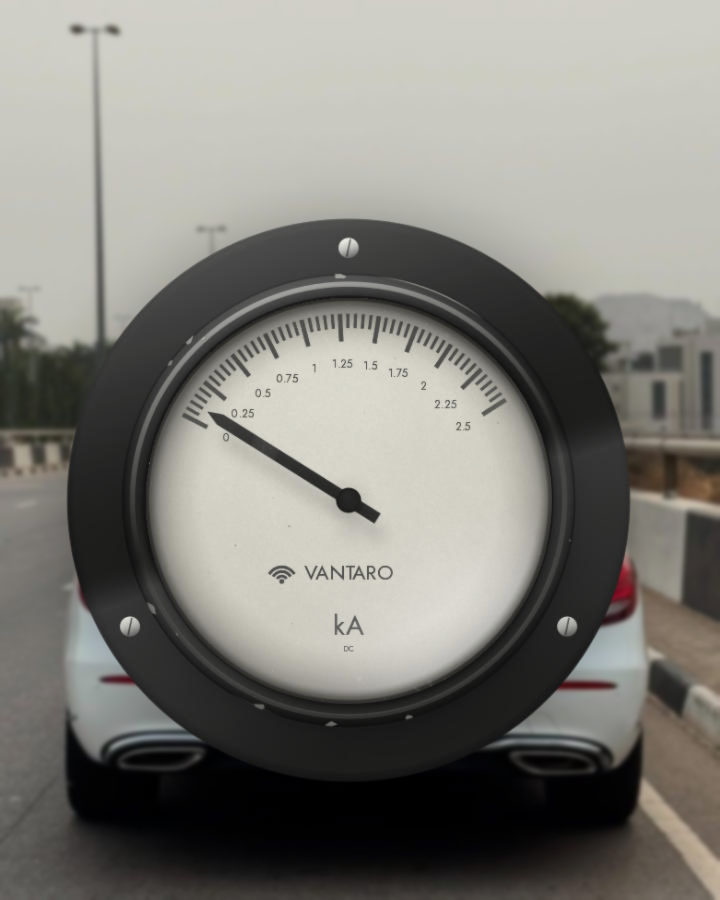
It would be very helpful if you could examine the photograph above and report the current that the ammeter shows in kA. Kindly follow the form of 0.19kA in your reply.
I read 0.1kA
